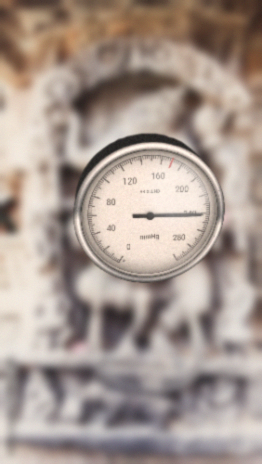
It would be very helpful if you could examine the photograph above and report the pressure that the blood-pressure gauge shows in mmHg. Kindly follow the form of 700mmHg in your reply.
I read 240mmHg
